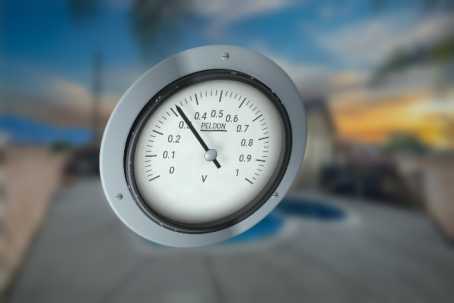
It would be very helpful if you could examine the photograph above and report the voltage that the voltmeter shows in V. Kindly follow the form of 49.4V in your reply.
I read 0.32V
